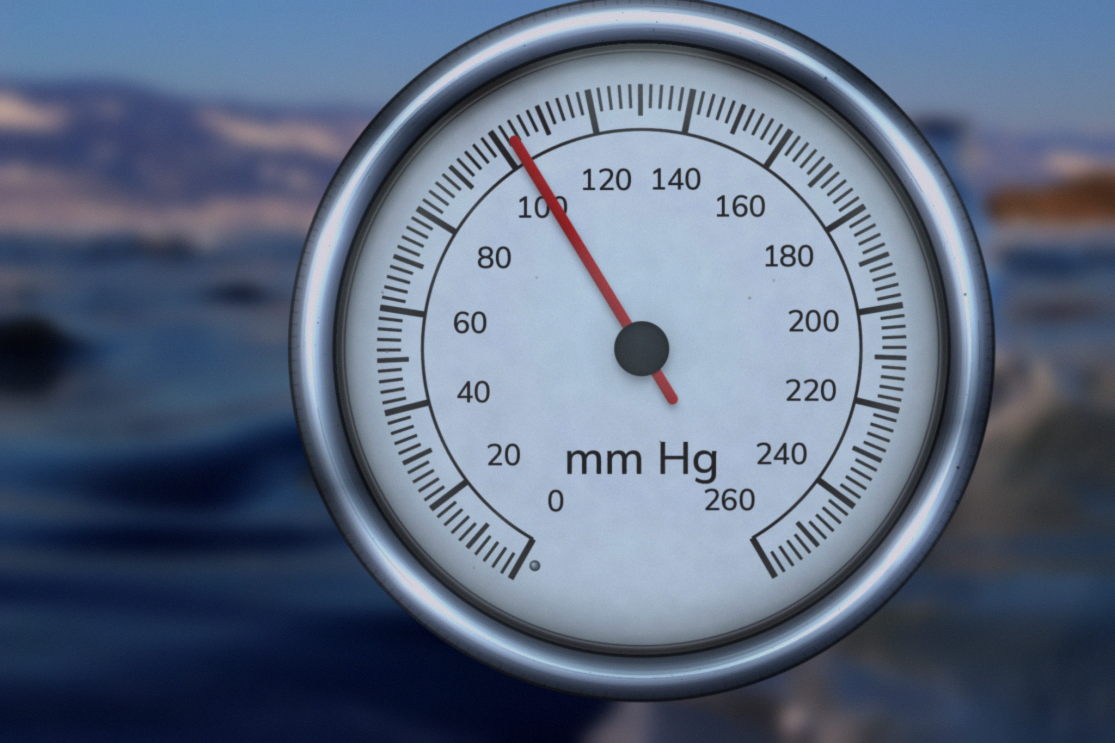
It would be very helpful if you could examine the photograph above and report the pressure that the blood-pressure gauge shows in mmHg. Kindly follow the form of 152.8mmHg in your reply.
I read 103mmHg
